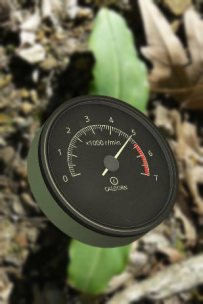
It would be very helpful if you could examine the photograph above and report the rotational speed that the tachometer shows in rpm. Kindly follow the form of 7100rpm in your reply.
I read 5000rpm
